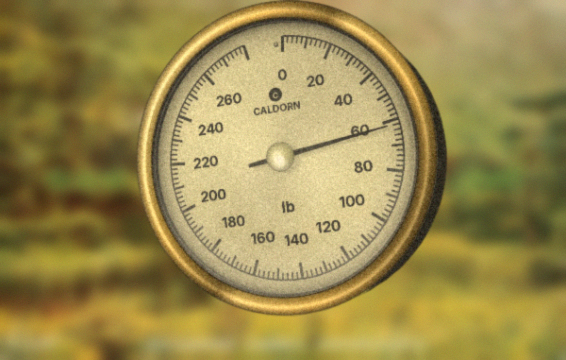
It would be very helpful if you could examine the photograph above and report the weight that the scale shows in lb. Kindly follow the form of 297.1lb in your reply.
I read 62lb
